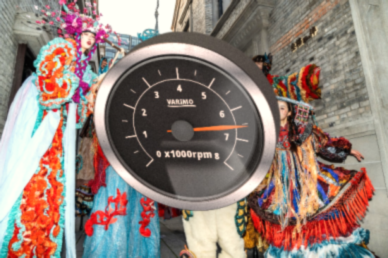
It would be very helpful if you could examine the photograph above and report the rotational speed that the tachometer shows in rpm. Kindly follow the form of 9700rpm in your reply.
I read 6500rpm
